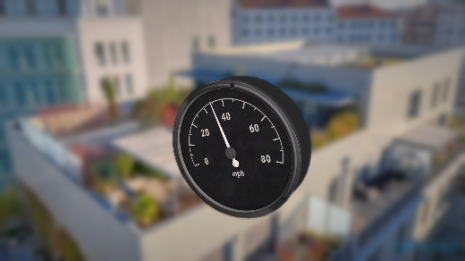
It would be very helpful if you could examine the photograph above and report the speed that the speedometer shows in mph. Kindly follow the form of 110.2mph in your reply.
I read 35mph
